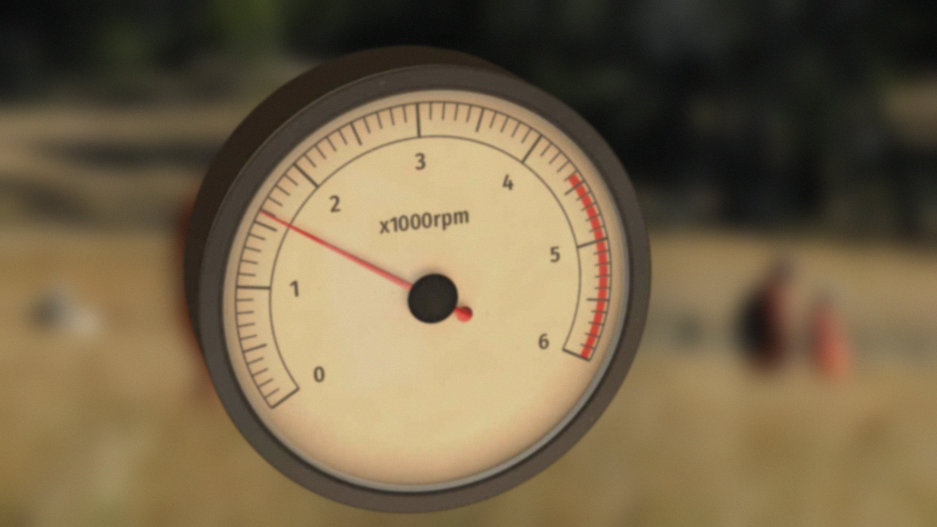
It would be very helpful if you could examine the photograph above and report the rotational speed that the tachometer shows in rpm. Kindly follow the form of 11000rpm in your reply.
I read 1600rpm
